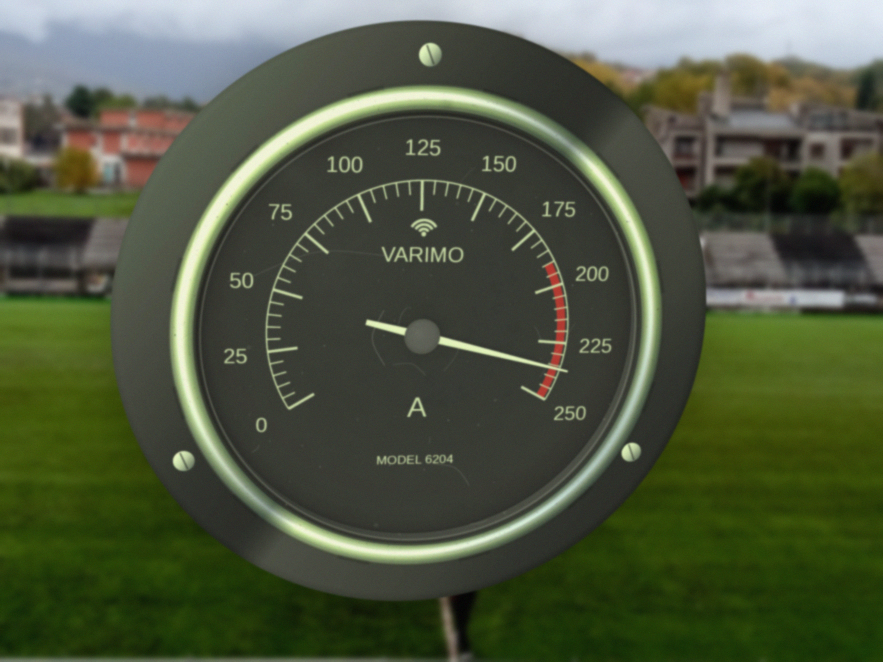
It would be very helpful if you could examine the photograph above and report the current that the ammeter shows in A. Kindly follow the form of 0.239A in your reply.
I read 235A
